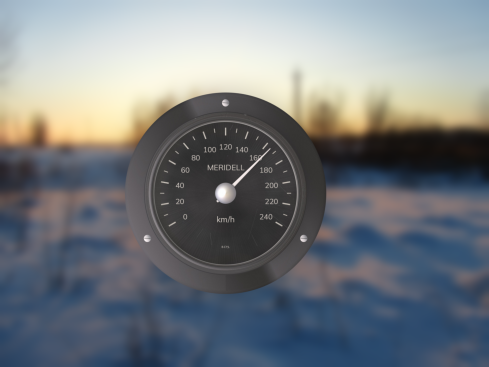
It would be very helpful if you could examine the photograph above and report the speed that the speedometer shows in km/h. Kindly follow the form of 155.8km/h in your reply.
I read 165km/h
